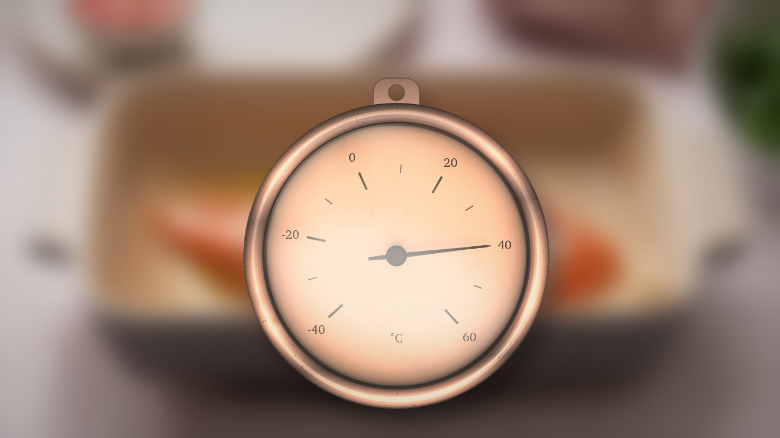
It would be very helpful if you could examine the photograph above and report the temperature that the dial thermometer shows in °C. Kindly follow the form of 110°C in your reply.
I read 40°C
